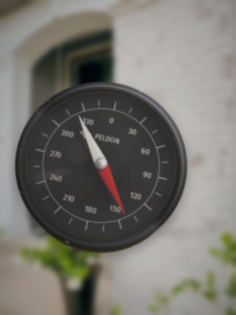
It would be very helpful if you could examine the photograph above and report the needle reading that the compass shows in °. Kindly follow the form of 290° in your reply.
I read 142.5°
